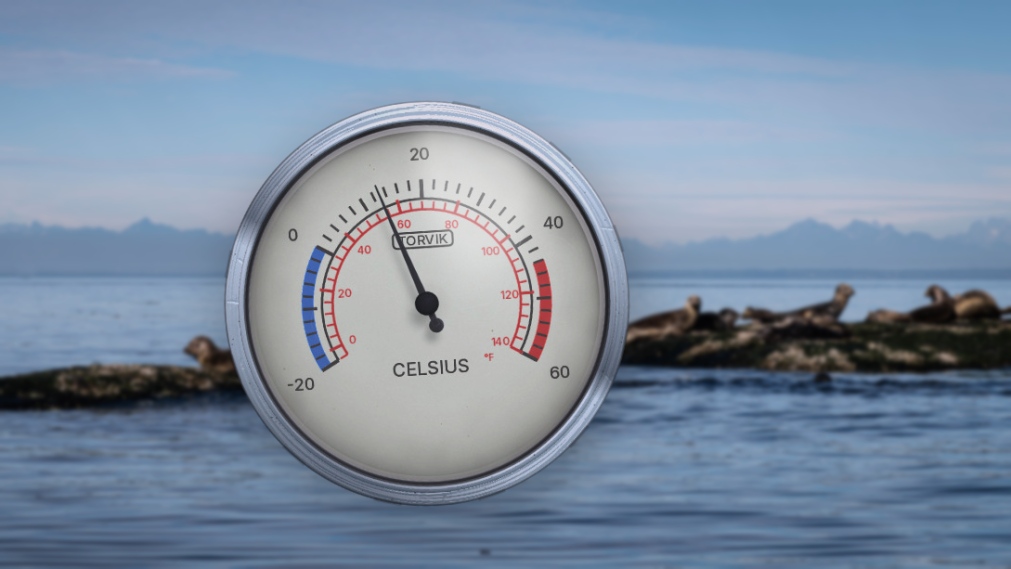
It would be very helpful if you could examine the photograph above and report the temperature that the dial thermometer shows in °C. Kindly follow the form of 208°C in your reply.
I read 13°C
